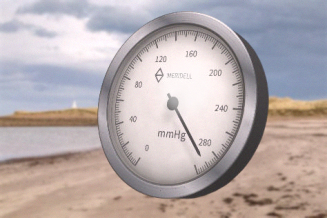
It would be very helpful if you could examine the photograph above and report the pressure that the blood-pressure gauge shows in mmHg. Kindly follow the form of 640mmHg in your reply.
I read 290mmHg
